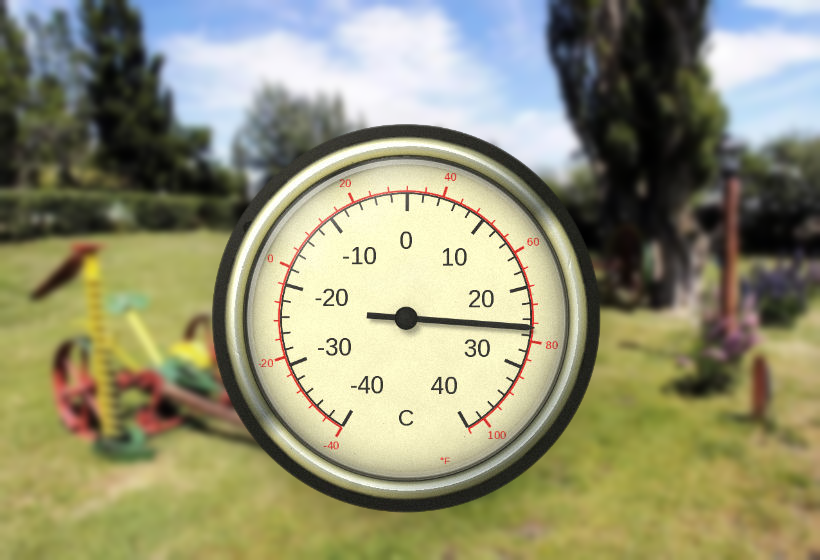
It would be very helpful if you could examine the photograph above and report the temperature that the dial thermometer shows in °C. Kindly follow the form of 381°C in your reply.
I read 25°C
